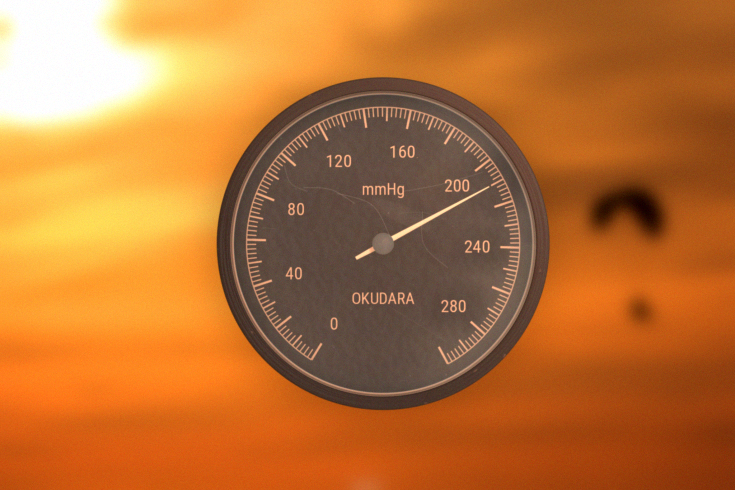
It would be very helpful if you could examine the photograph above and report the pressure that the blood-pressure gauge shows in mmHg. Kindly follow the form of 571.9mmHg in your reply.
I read 210mmHg
